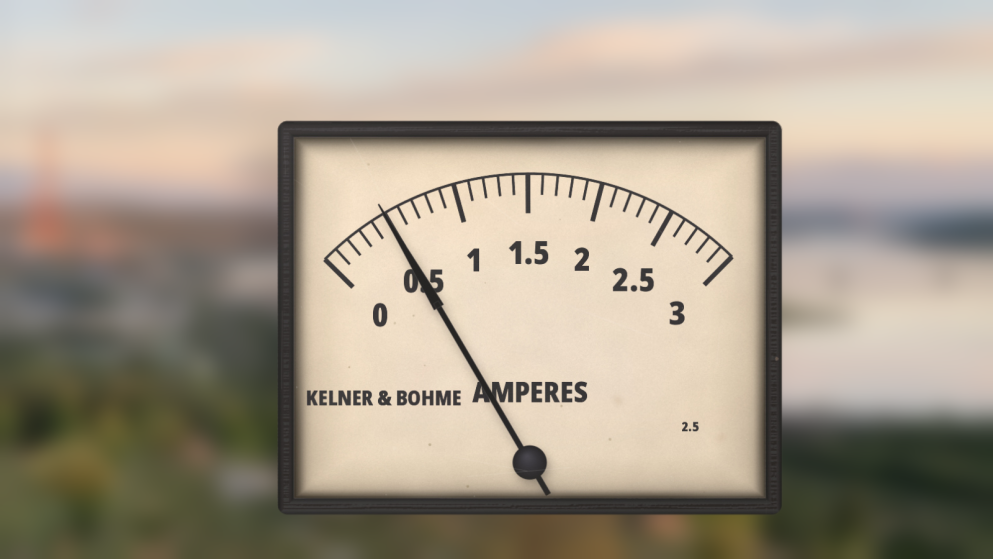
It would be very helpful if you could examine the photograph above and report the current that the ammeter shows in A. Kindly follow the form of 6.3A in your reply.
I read 0.5A
